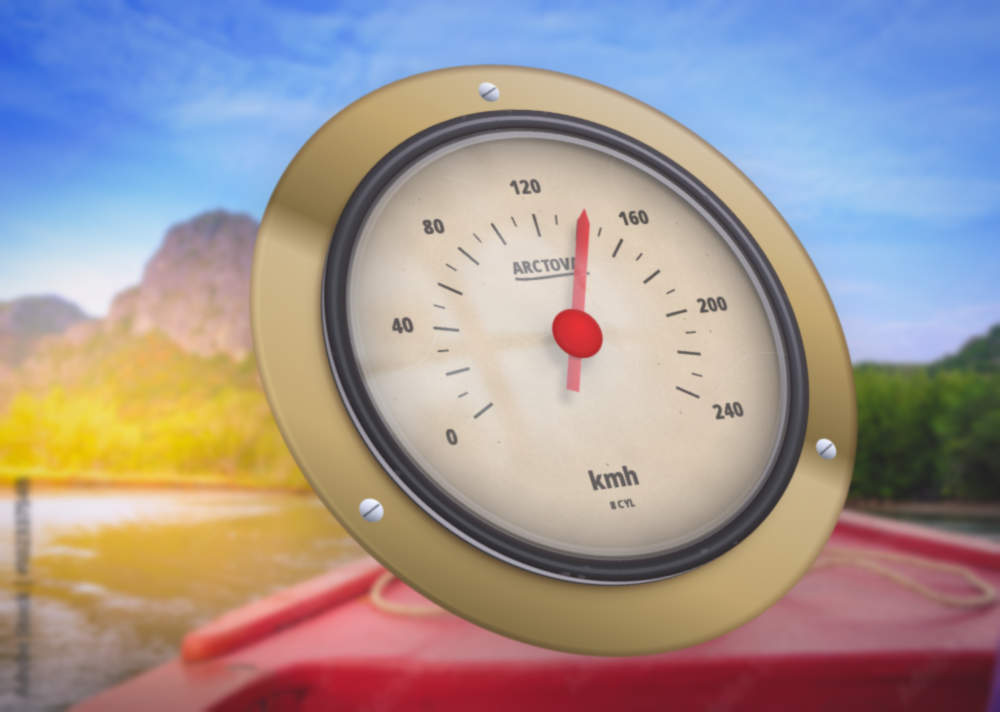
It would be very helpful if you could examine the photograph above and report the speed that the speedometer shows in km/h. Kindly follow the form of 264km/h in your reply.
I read 140km/h
